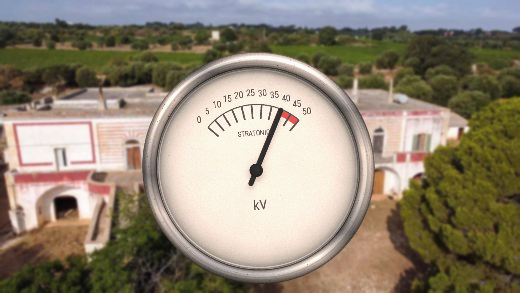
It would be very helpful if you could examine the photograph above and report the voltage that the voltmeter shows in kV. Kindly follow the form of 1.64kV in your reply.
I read 40kV
